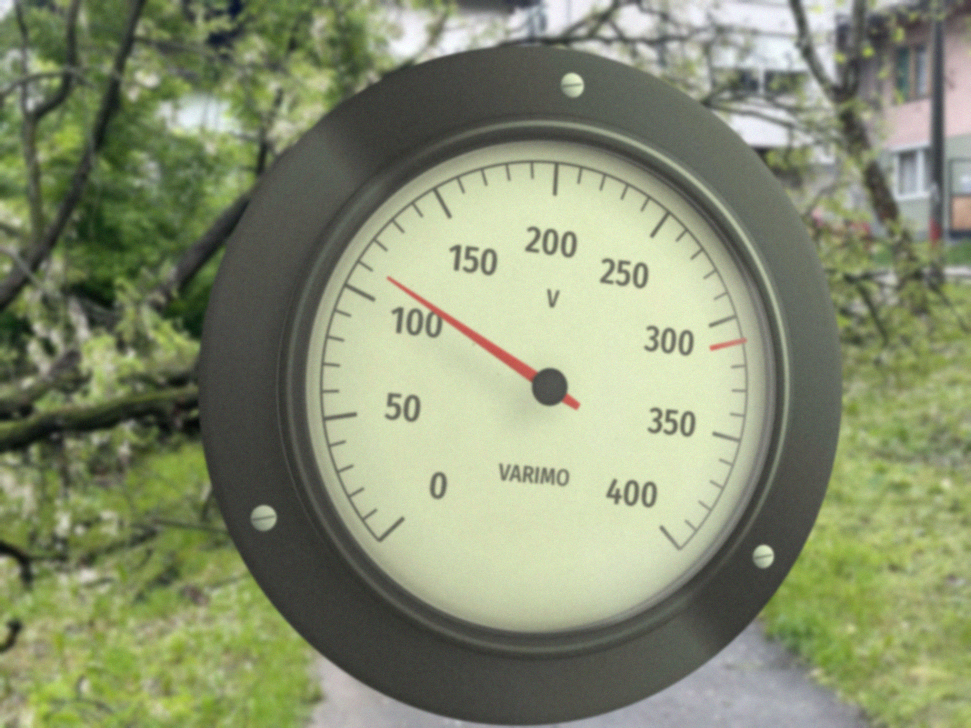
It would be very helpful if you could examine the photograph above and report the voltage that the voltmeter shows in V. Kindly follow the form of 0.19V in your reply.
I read 110V
